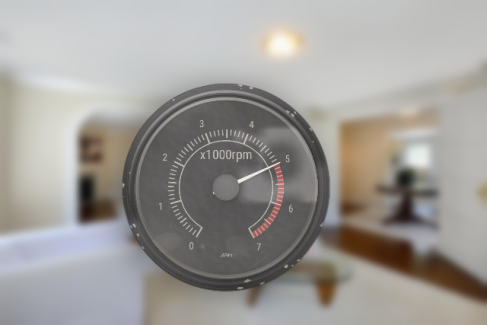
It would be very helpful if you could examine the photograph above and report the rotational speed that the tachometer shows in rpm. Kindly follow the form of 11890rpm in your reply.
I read 5000rpm
